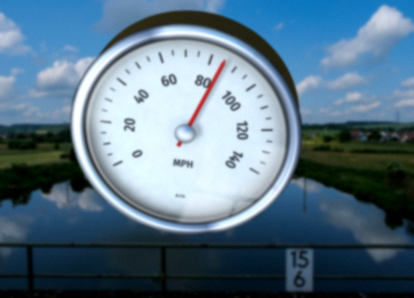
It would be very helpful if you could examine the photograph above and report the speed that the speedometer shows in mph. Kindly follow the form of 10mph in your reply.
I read 85mph
